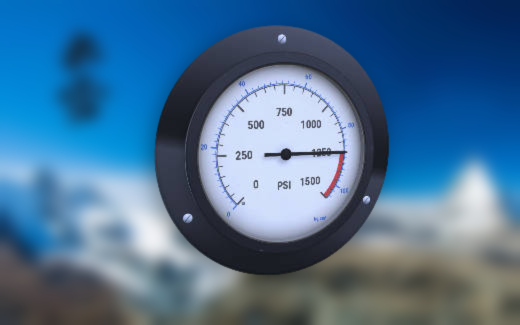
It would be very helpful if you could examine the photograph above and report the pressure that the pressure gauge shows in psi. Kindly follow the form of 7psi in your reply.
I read 1250psi
